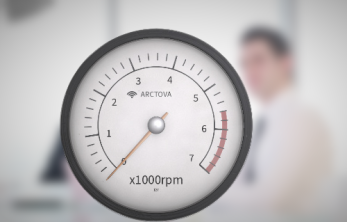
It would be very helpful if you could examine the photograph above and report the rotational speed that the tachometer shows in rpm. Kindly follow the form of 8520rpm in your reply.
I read 0rpm
